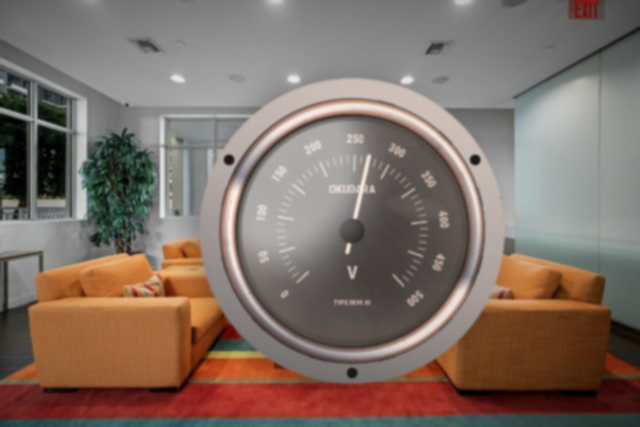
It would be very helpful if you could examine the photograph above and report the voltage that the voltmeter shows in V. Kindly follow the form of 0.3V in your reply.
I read 270V
